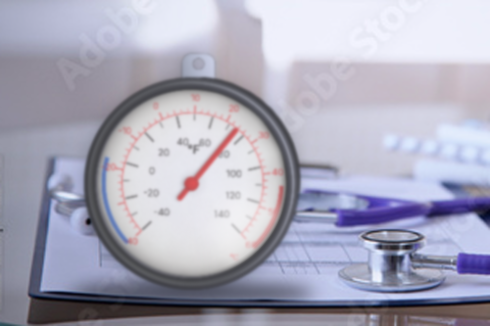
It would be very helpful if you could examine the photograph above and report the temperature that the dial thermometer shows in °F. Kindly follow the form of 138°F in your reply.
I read 75°F
